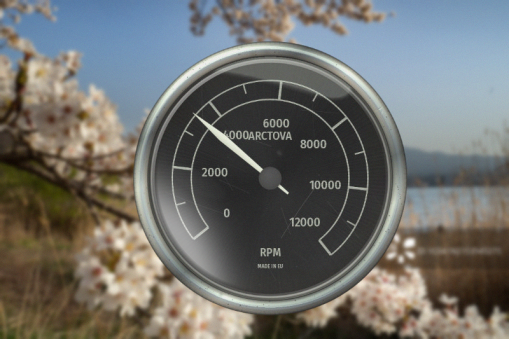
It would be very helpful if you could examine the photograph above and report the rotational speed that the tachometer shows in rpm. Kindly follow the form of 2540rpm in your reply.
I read 3500rpm
